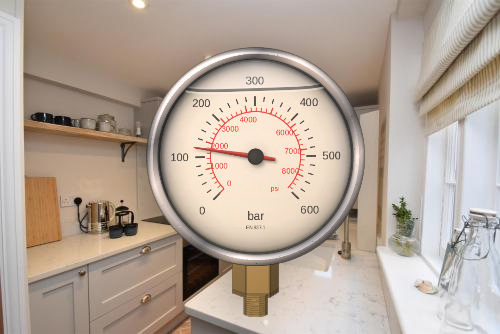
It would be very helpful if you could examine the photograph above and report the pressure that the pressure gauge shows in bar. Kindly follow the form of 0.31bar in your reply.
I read 120bar
